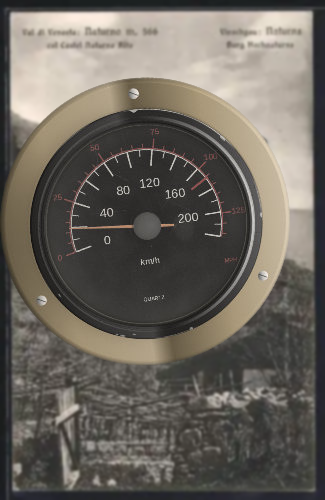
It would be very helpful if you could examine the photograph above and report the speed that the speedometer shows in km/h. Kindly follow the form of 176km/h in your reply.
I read 20km/h
